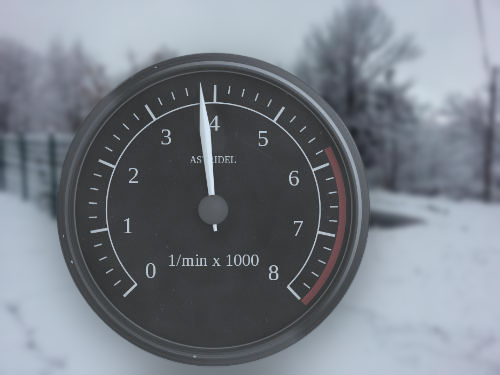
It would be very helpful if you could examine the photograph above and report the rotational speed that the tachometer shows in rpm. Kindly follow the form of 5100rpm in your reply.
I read 3800rpm
